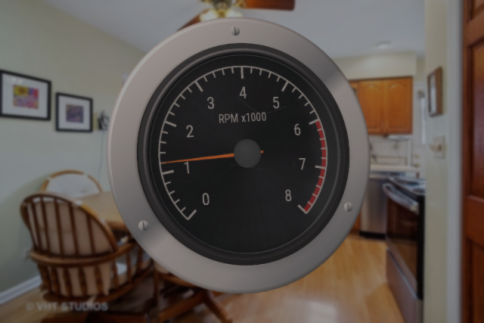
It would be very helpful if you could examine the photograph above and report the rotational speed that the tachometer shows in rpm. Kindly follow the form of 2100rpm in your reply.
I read 1200rpm
